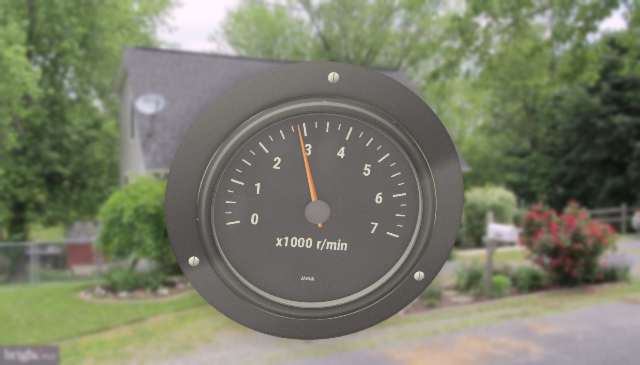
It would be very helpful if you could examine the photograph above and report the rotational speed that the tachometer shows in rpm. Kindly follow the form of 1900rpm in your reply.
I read 2875rpm
